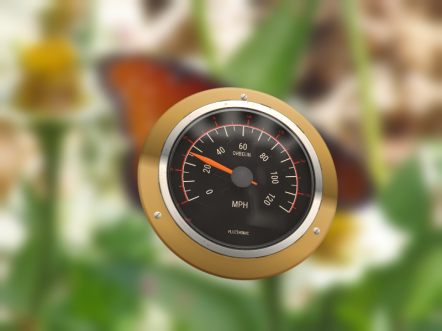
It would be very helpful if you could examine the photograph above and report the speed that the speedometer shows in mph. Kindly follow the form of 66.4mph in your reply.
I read 25mph
